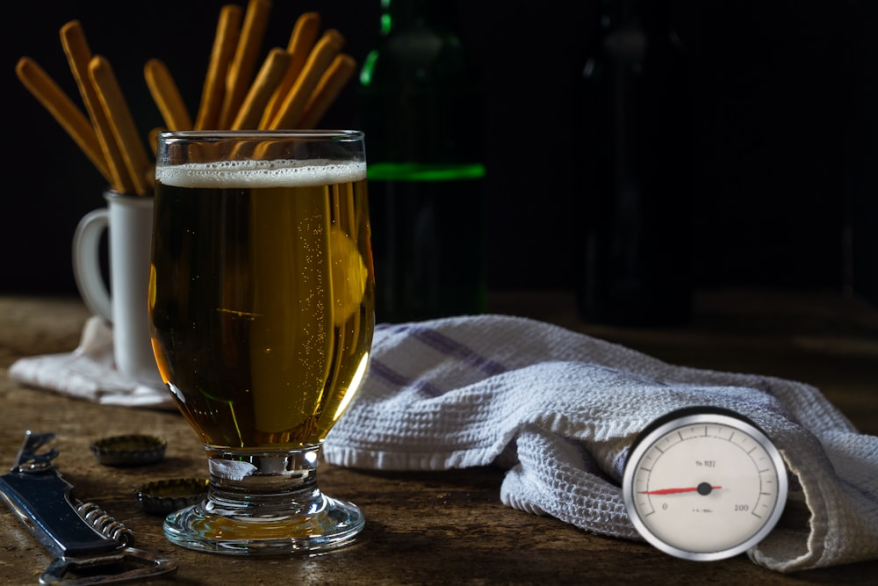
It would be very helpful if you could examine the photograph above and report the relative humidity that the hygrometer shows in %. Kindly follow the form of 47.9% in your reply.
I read 10%
